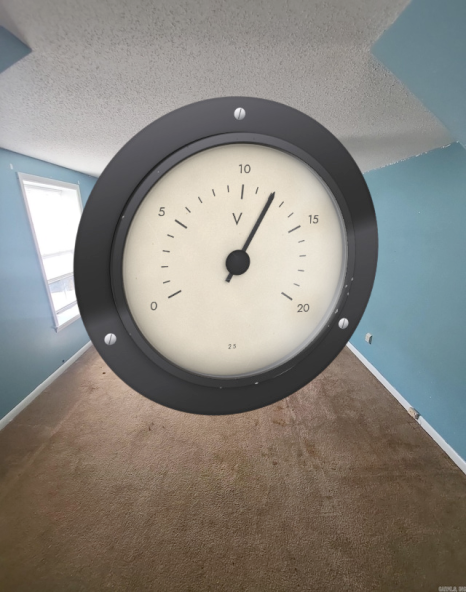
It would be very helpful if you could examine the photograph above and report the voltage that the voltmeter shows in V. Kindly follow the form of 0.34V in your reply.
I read 12V
